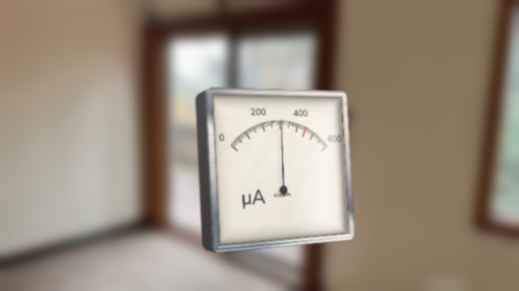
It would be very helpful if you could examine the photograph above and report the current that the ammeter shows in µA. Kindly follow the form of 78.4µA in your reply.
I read 300µA
